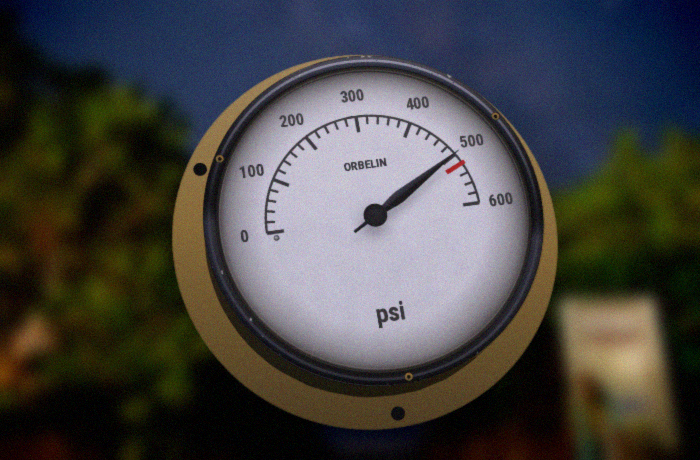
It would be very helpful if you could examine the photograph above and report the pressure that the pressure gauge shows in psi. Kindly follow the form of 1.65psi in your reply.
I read 500psi
